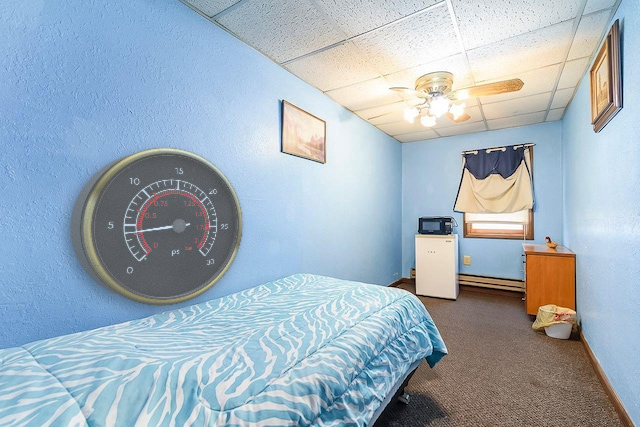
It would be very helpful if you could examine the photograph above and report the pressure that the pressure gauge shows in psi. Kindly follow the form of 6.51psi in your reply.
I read 4psi
